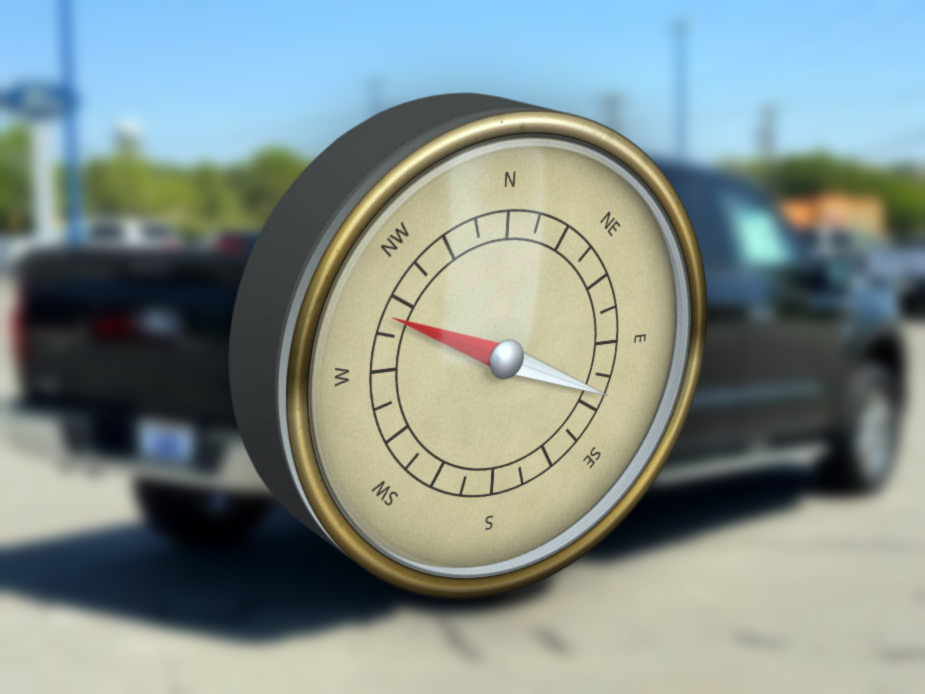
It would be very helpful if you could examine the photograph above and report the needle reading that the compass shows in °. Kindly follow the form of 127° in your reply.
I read 292.5°
